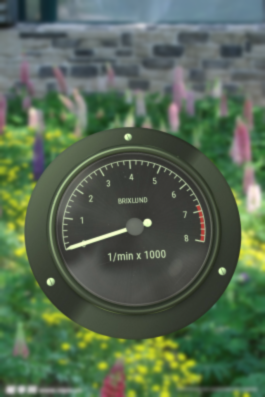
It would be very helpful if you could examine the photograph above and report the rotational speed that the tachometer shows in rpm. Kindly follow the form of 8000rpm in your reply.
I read 0rpm
